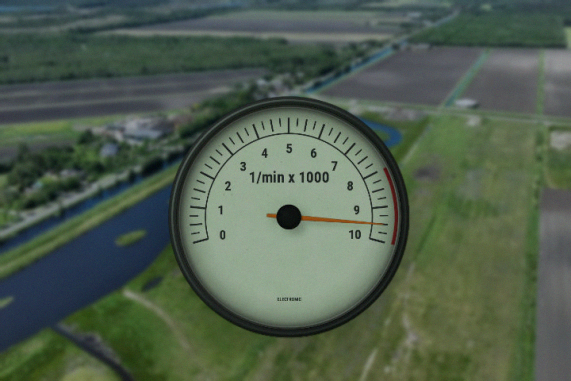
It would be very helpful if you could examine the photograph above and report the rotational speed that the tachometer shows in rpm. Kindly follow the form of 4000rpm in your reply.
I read 9500rpm
